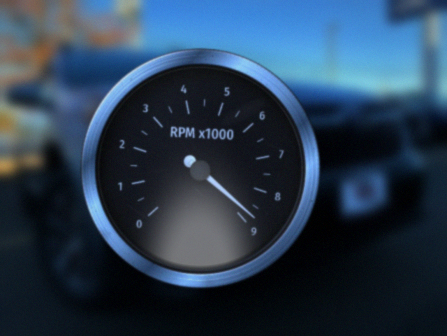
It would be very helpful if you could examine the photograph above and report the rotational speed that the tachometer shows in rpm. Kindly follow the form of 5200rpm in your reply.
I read 8750rpm
